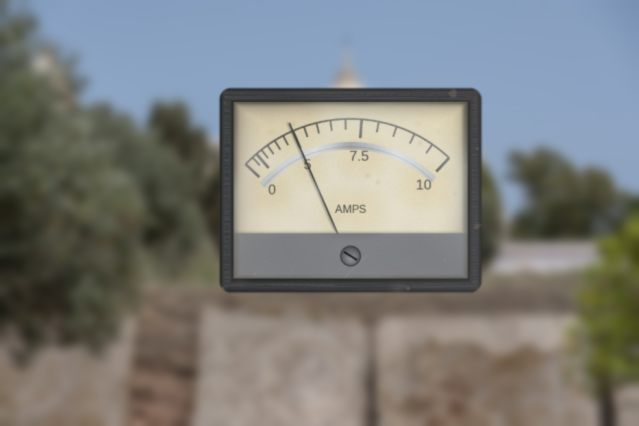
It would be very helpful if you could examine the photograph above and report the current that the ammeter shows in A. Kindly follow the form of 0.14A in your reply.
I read 5A
